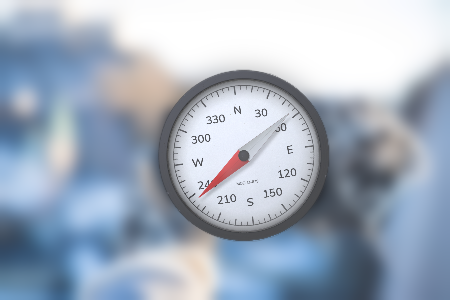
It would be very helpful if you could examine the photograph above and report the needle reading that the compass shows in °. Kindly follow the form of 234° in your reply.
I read 235°
